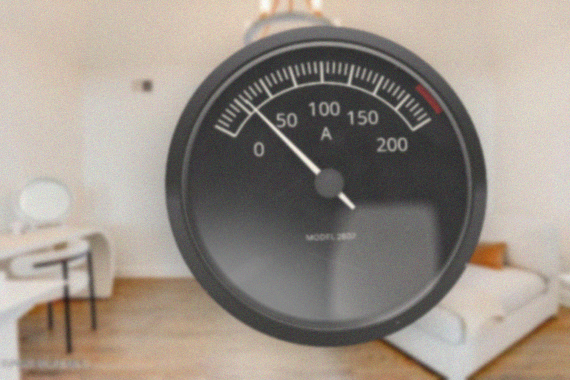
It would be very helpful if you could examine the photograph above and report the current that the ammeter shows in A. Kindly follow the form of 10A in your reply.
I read 30A
